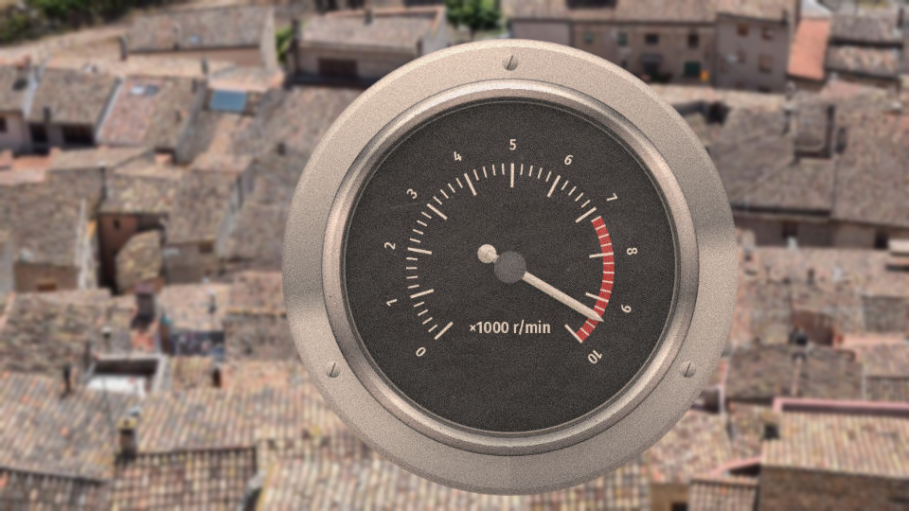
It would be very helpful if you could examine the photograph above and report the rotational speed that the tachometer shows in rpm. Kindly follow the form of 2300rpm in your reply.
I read 9400rpm
